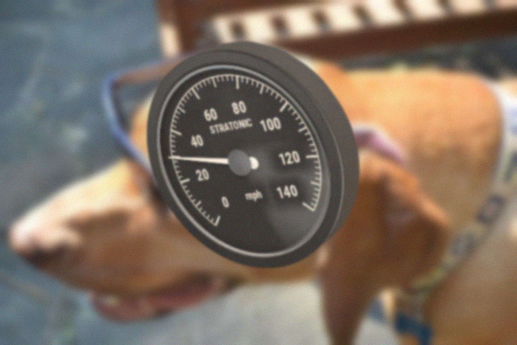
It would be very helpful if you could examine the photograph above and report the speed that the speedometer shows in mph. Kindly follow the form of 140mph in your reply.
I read 30mph
